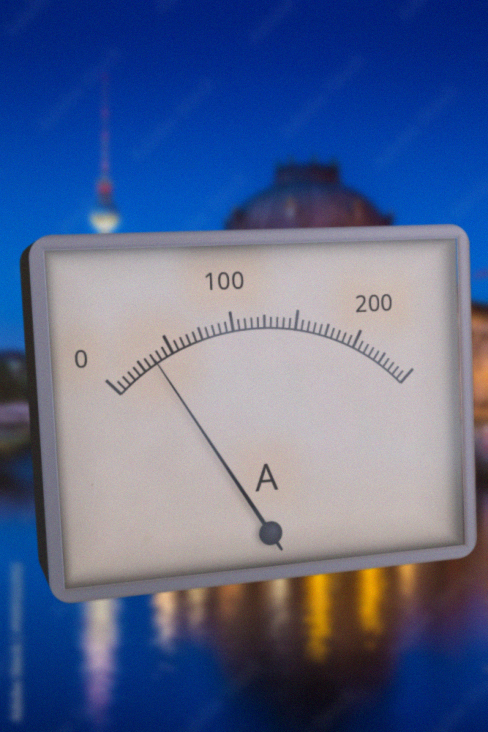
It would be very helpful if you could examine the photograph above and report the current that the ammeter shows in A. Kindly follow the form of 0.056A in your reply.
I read 35A
